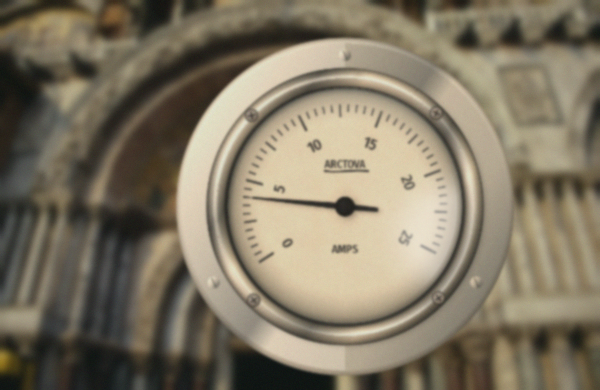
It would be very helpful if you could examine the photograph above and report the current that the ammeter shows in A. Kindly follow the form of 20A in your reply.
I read 4A
